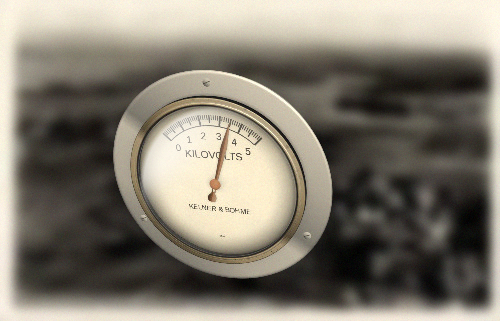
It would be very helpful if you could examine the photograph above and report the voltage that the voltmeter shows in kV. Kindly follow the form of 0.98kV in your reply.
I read 3.5kV
